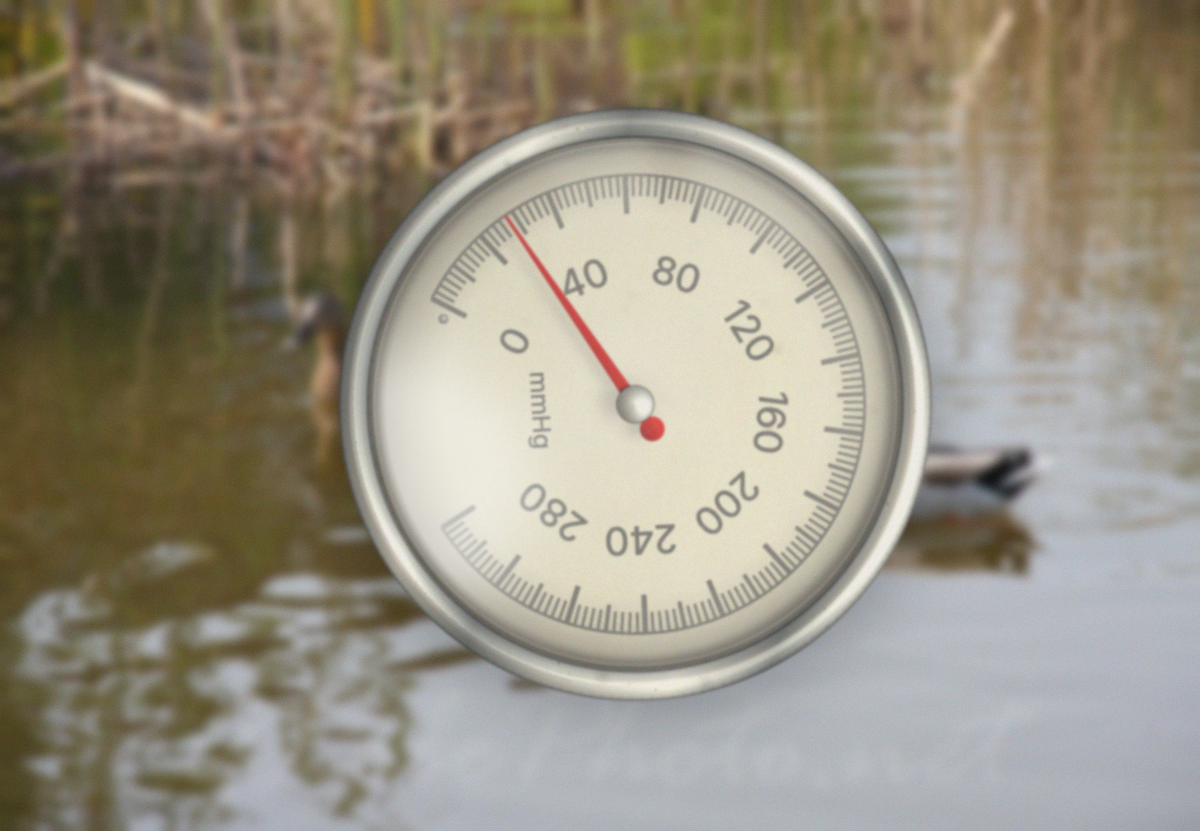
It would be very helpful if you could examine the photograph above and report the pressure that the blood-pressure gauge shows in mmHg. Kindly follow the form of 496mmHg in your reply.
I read 28mmHg
